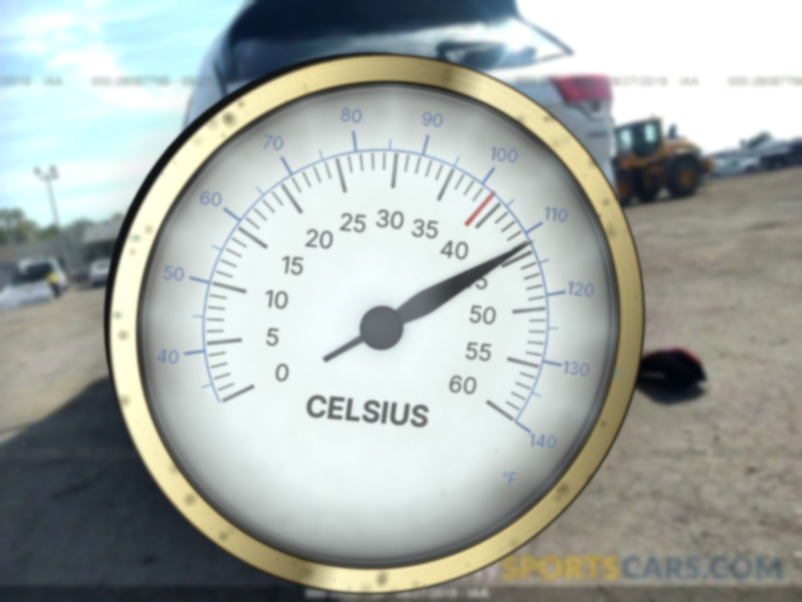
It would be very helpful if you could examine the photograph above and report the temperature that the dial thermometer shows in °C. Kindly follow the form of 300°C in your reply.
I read 44°C
